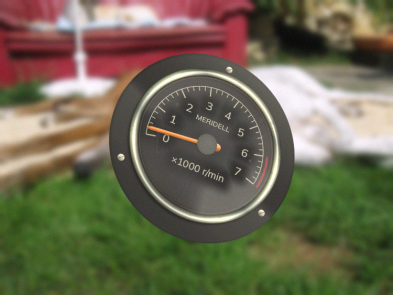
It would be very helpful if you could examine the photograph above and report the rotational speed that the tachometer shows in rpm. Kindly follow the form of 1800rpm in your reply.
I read 200rpm
